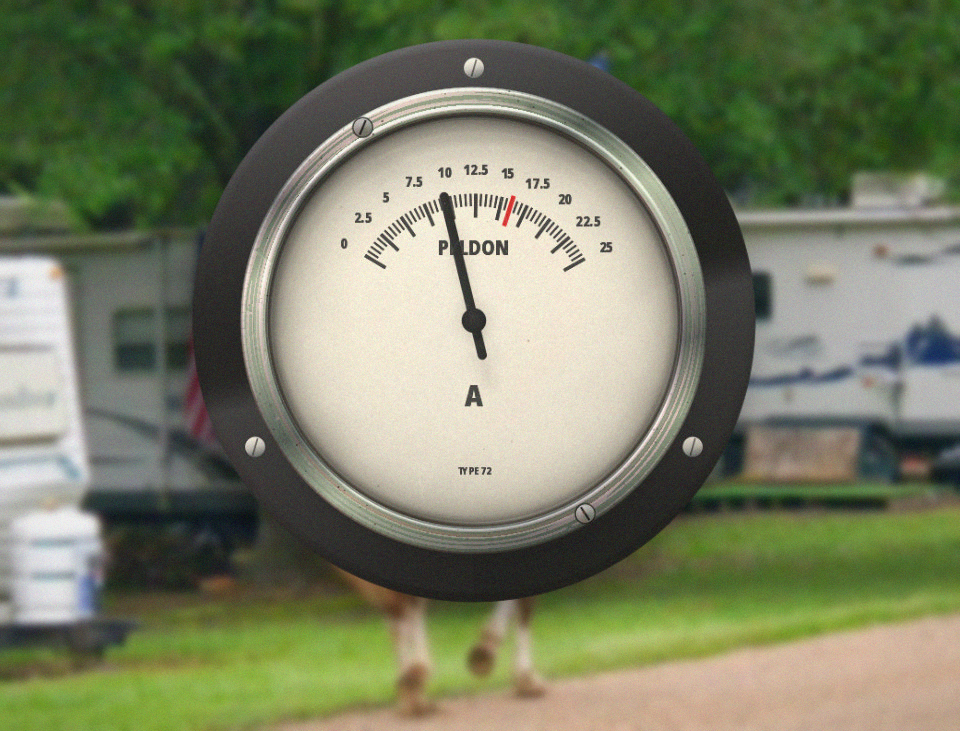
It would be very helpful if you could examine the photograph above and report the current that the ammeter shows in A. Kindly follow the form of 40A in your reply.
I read 9.5A
